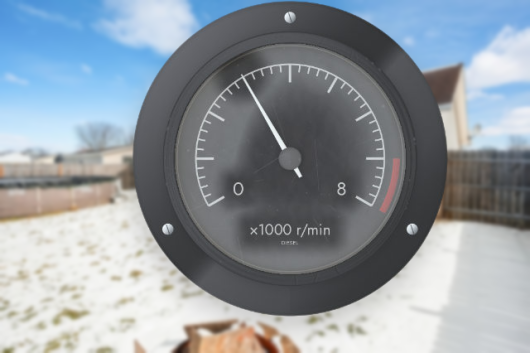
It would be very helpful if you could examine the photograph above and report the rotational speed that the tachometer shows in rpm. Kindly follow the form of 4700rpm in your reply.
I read 3000rpm
